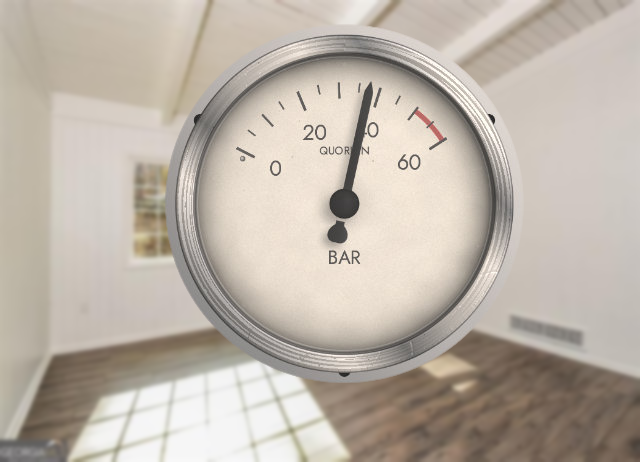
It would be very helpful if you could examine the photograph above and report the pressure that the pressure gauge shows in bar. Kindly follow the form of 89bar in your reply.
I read 37.5bar
